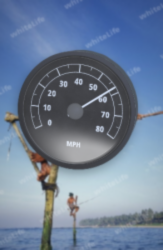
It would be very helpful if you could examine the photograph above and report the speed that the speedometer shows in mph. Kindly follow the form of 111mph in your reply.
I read 57.5mph
